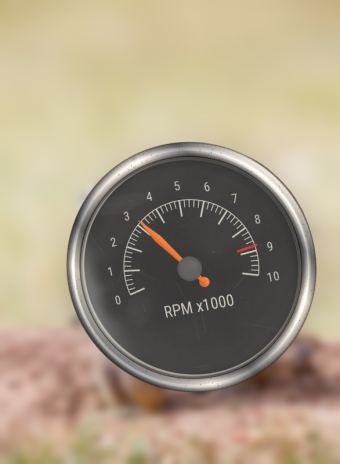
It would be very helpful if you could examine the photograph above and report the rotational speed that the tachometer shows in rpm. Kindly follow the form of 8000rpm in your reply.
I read 3200rpm
